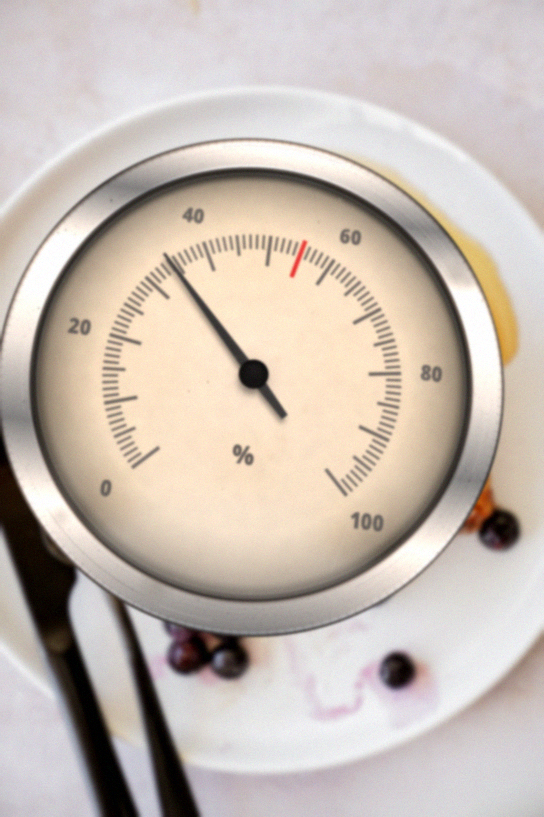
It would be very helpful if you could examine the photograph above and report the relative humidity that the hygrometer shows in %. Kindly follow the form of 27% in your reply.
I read 34%
